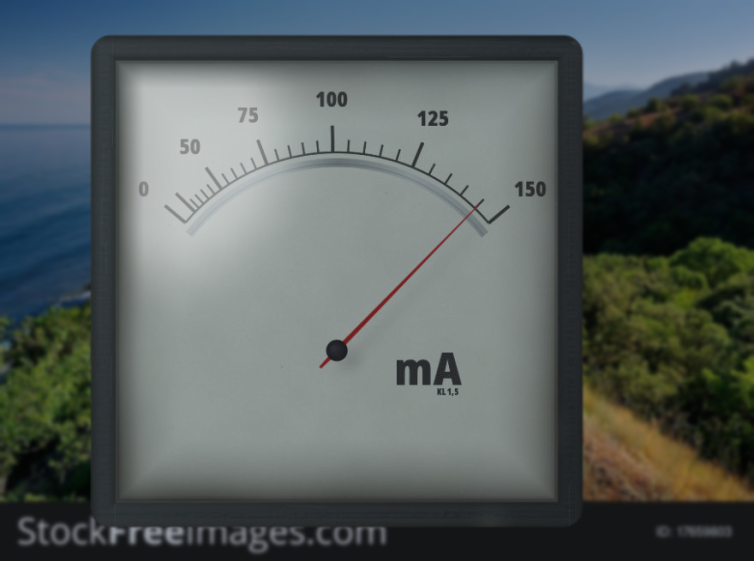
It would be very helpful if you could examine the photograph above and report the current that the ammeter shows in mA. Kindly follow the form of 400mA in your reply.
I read 145mA
